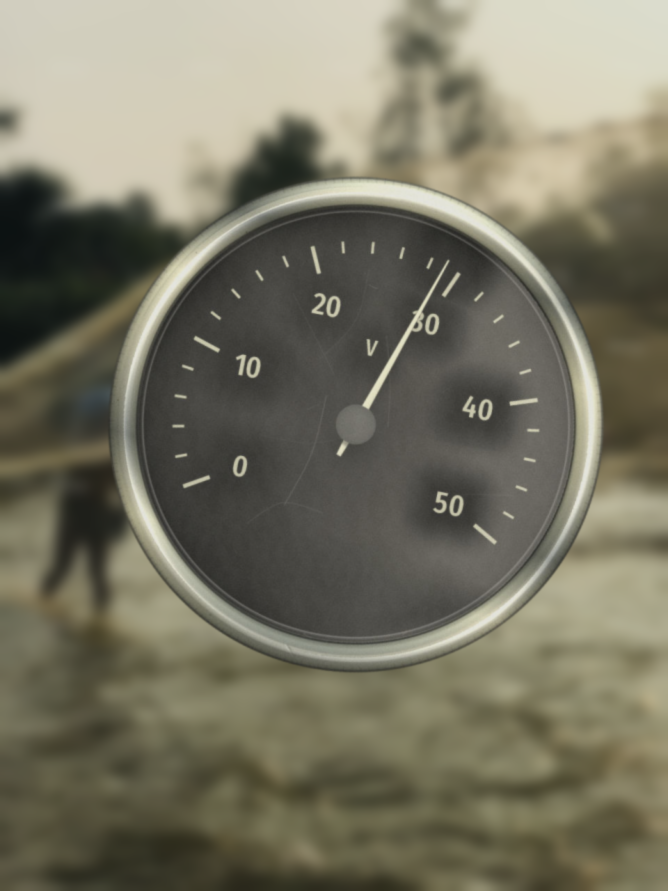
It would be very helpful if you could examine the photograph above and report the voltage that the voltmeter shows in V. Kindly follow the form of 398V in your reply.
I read 29V
